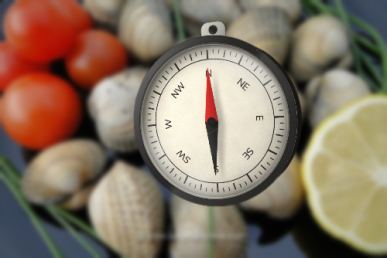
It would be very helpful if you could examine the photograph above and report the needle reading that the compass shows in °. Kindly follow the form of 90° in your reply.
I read 0°
